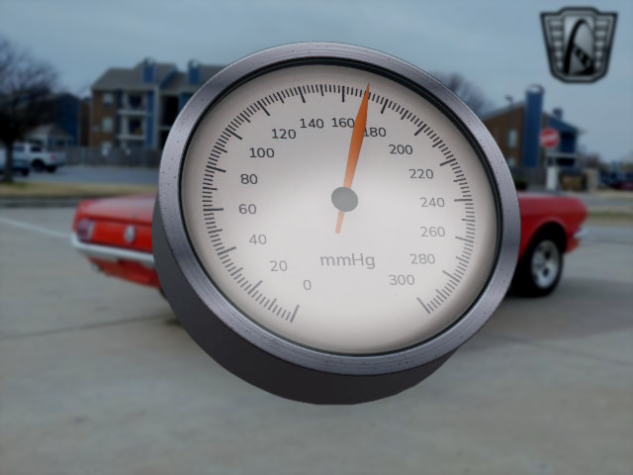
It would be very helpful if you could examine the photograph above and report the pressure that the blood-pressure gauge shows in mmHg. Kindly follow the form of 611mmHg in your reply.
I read 170mmHg
